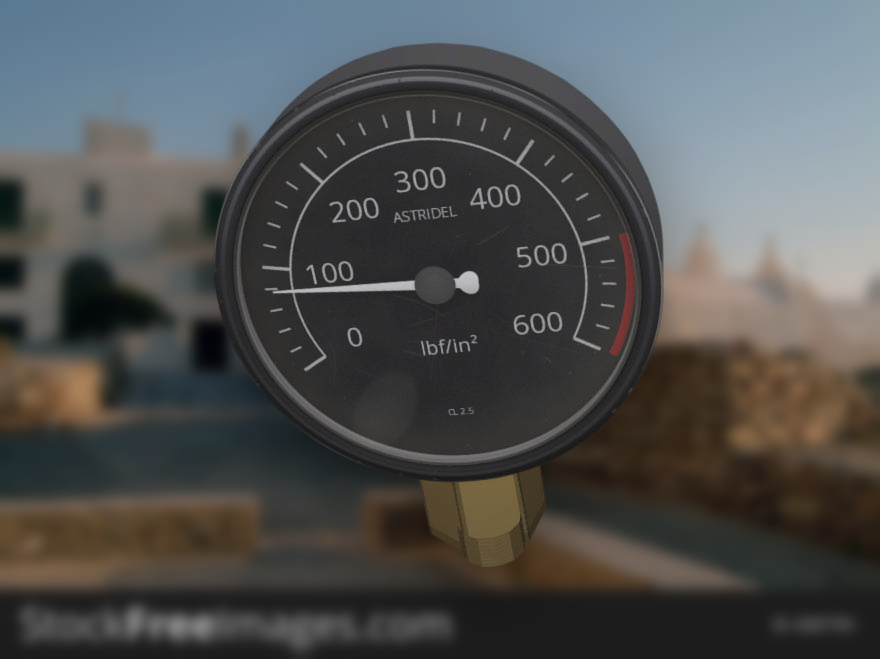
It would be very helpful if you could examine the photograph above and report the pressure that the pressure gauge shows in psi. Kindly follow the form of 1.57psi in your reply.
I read 80psi
